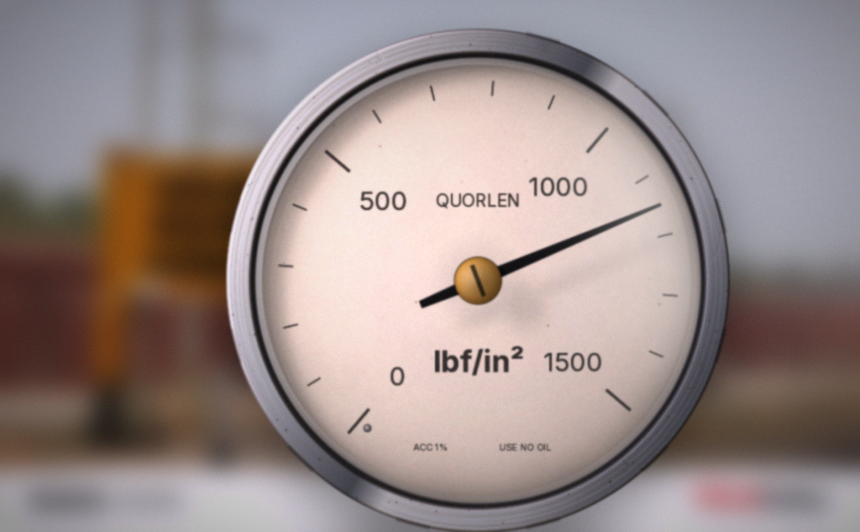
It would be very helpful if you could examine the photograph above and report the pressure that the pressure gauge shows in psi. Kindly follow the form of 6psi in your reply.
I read 1150psi
